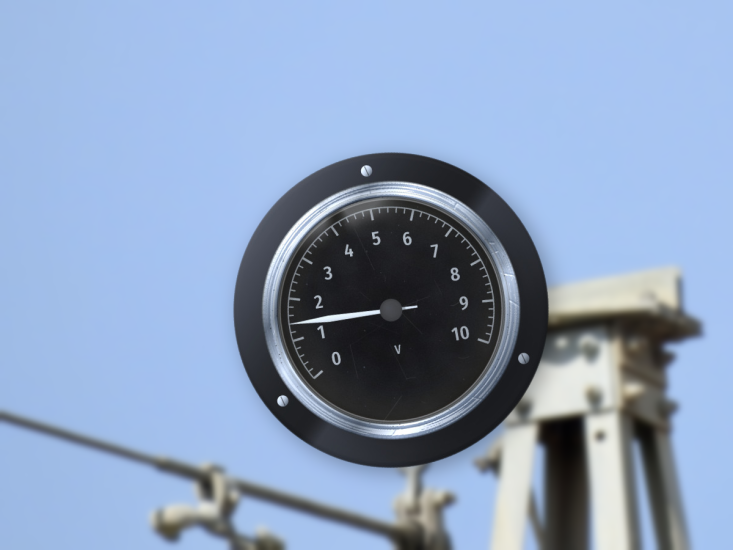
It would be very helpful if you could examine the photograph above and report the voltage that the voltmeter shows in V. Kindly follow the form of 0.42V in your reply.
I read 1.4V
